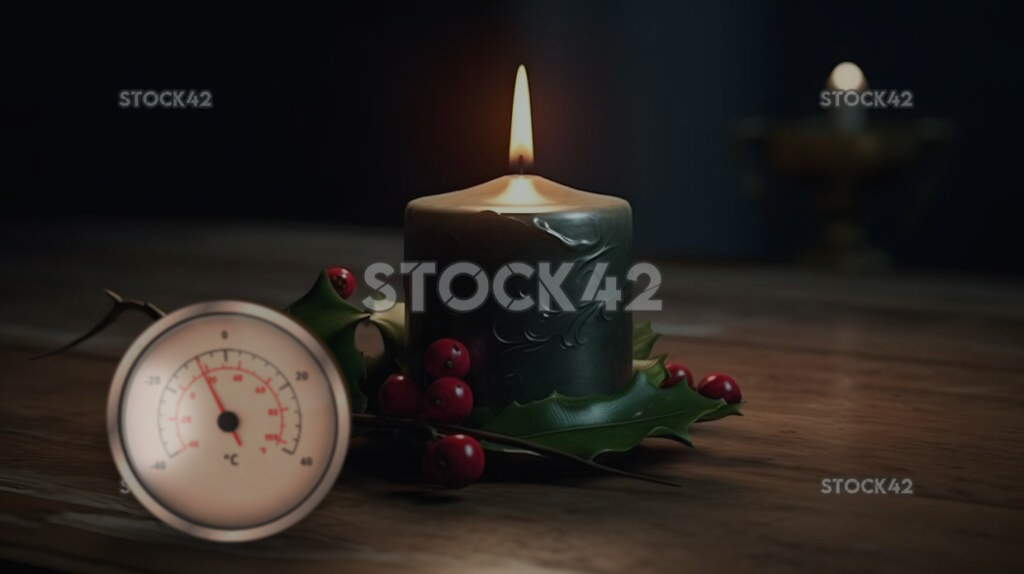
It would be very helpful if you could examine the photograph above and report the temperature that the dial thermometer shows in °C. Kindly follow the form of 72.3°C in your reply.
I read -8°C
